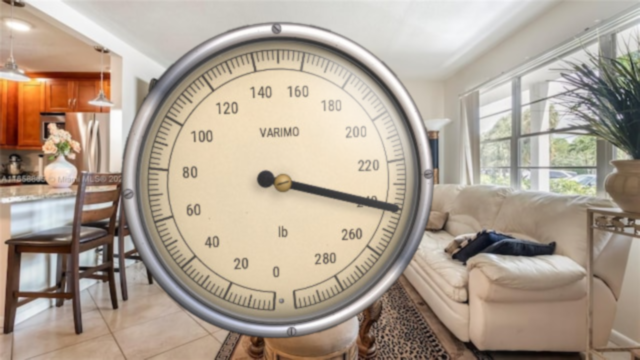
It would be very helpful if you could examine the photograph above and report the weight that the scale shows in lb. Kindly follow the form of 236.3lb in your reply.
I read 240lb
